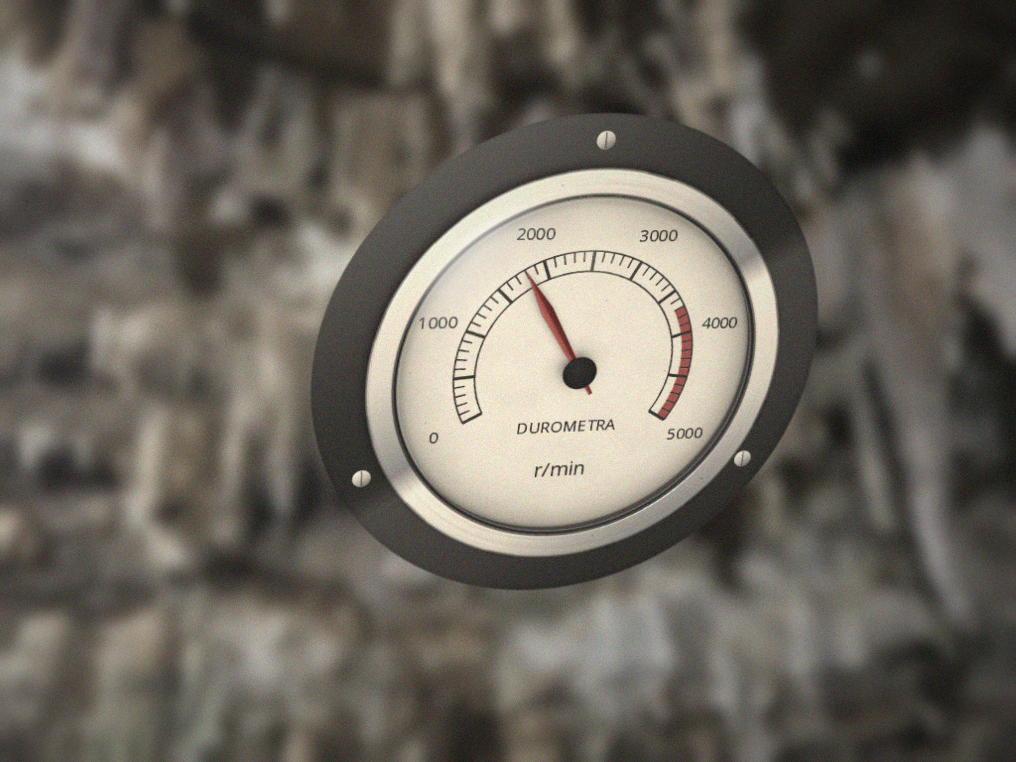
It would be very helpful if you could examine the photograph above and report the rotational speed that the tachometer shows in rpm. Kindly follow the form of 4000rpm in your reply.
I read 1800rpm
